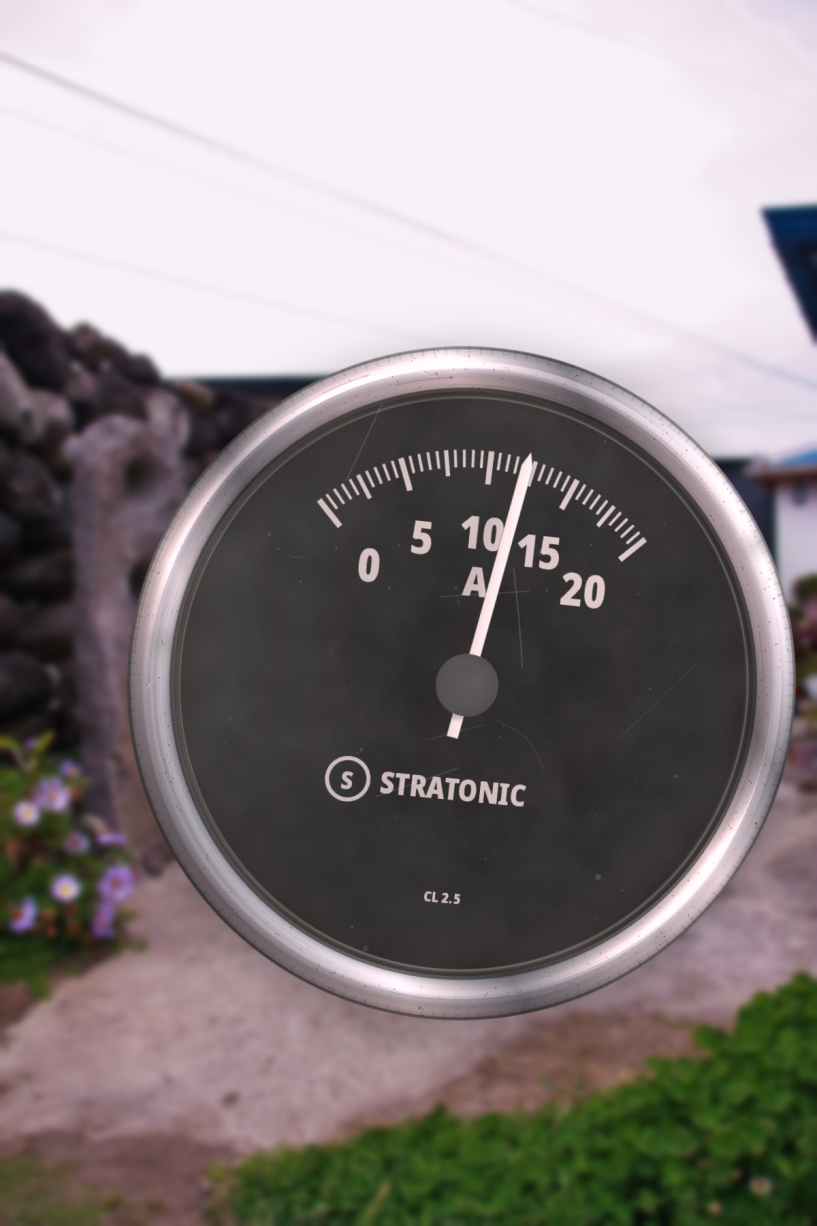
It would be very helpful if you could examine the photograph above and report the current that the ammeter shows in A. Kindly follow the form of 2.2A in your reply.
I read 12A
